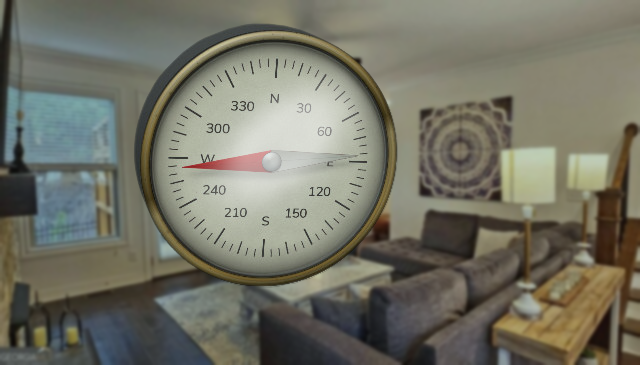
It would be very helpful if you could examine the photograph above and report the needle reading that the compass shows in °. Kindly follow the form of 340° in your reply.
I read 265°
